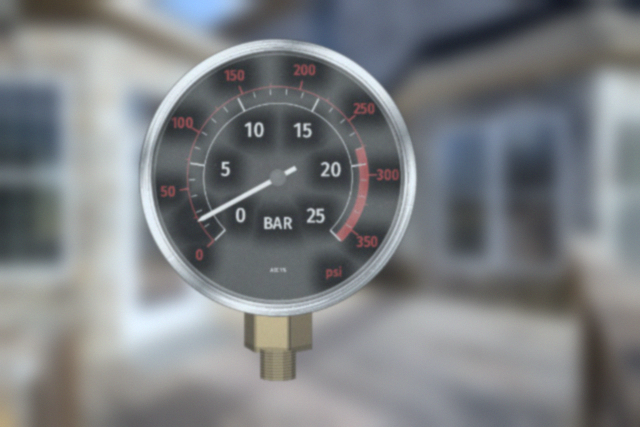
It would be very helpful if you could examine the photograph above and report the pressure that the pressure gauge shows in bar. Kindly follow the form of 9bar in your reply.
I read 1.5bar
